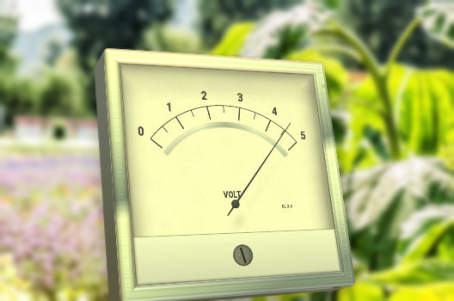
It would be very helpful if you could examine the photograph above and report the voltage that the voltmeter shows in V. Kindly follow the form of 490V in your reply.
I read 4.5V
